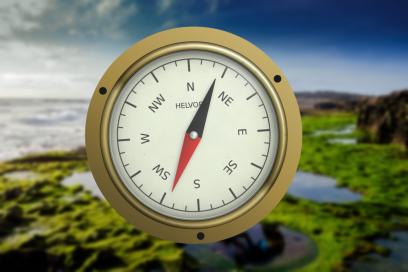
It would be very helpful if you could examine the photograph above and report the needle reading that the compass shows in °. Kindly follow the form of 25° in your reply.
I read 205°
